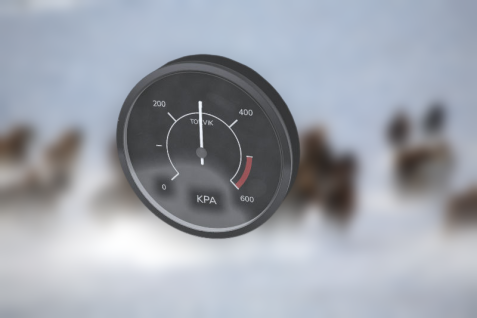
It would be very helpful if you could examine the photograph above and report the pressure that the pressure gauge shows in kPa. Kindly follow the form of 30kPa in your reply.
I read 300kPa
